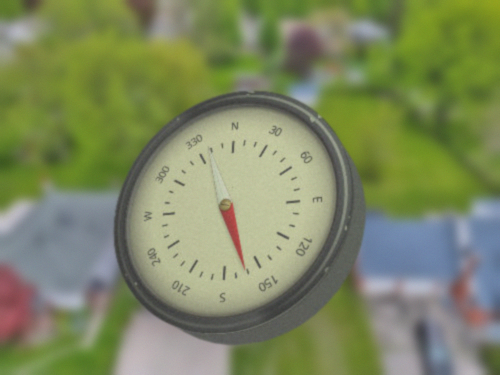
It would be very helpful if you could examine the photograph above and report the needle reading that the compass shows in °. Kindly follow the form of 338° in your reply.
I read 160°
